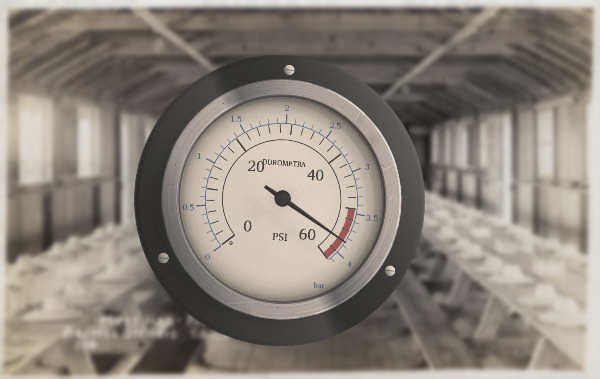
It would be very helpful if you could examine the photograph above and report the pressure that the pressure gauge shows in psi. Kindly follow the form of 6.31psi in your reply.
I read 56psi
